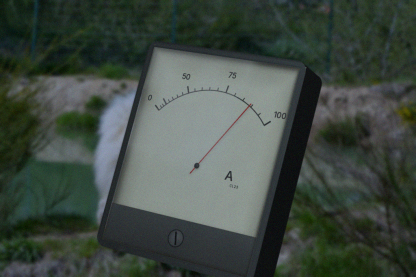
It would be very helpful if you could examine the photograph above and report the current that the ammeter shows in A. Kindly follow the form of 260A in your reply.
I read 90A
